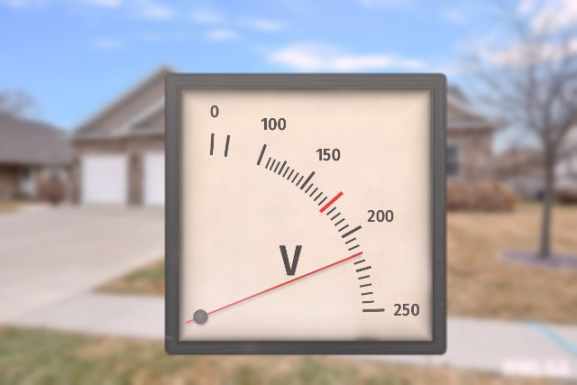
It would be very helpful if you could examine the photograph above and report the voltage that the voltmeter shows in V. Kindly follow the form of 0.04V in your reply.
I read 215V
